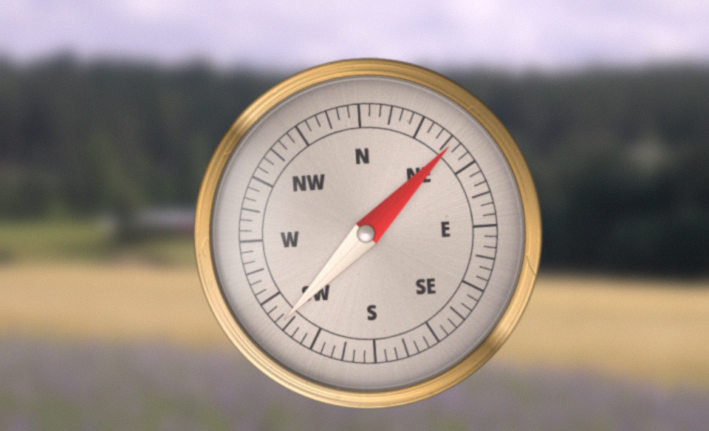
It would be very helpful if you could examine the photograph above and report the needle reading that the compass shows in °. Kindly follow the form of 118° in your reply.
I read 47.5°
